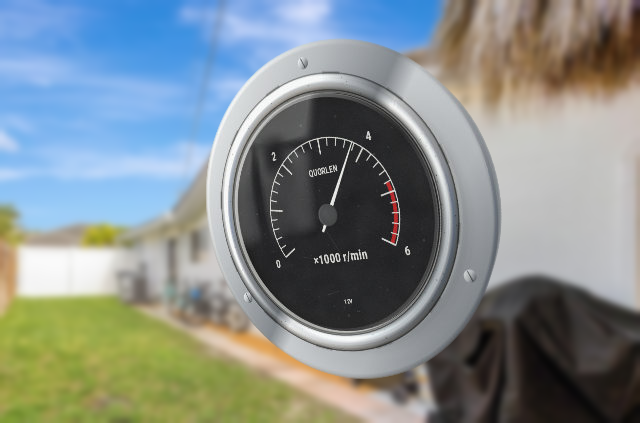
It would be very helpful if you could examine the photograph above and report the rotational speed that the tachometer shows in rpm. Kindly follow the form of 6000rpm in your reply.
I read 3800rpm
